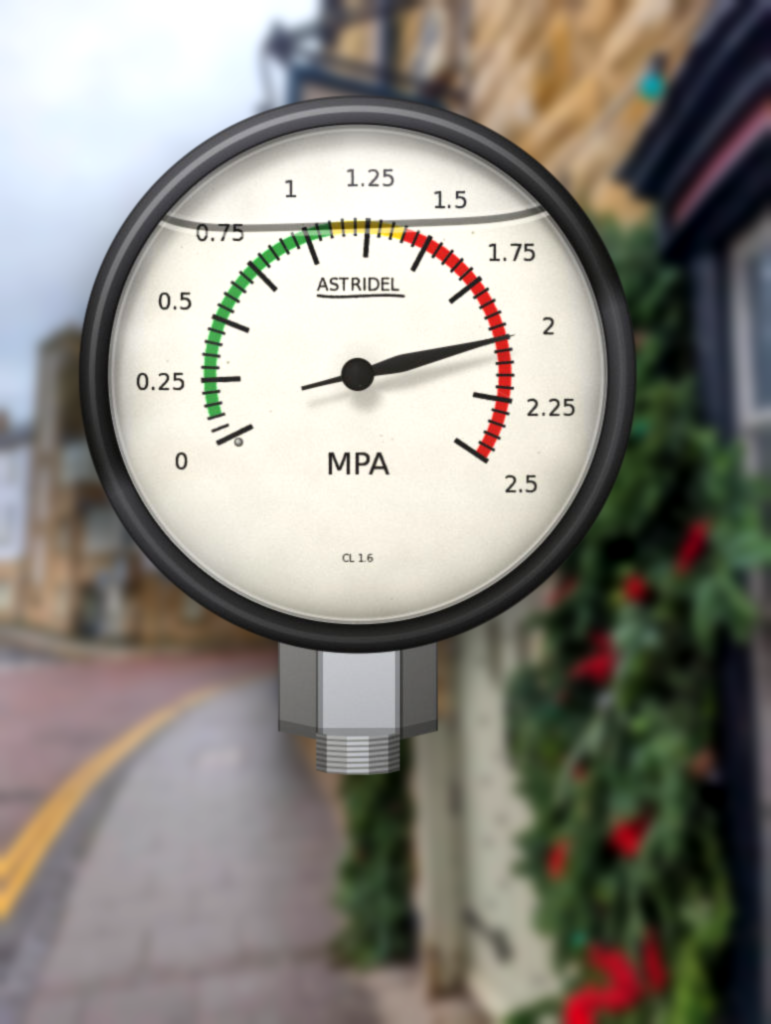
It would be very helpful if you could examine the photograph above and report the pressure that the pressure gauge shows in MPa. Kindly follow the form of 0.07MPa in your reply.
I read 2MPa
